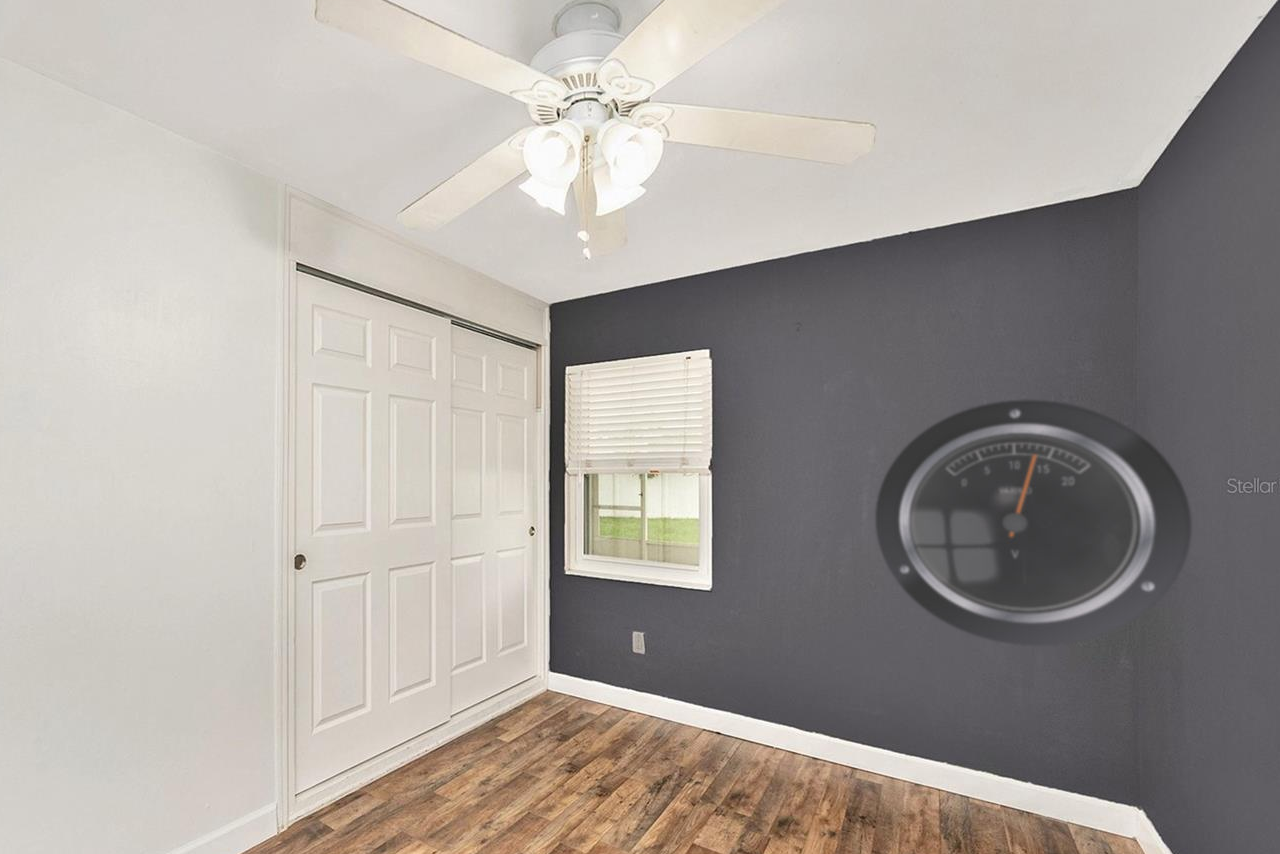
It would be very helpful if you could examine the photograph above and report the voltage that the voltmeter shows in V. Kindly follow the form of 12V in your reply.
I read 13V
